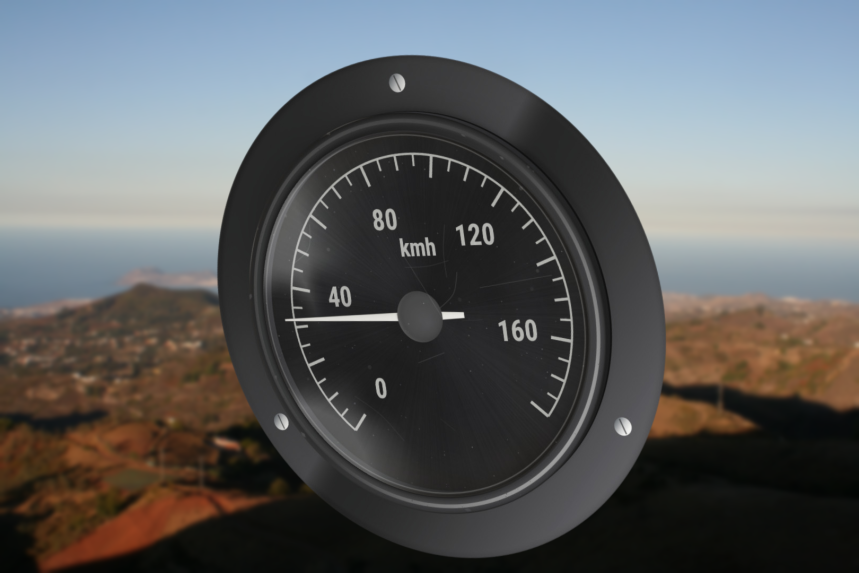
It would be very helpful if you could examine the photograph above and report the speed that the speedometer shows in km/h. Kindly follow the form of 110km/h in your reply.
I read 32.5km/h
